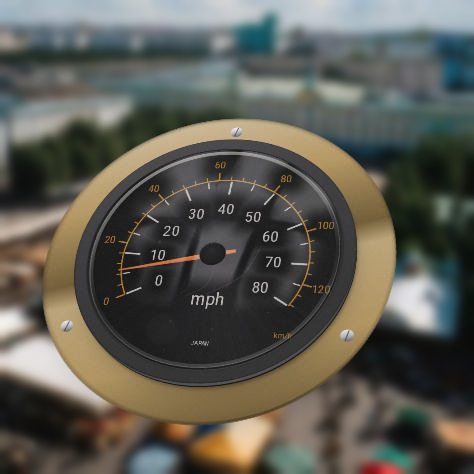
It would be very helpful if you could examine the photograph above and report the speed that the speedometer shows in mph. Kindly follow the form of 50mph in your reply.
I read 5mph
